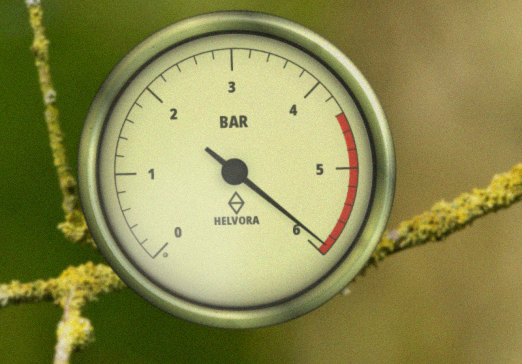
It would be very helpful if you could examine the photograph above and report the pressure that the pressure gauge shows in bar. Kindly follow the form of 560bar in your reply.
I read 5.9bar
